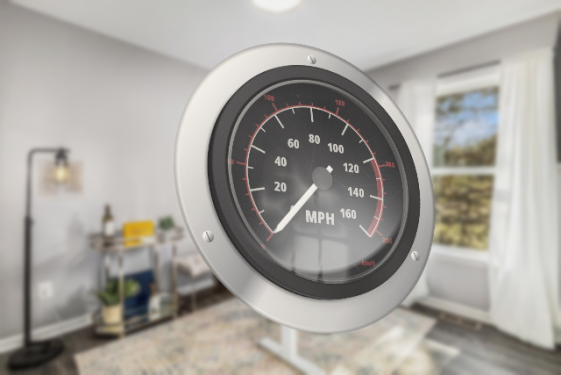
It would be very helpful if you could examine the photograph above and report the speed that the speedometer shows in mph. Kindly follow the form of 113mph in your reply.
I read 0mph
